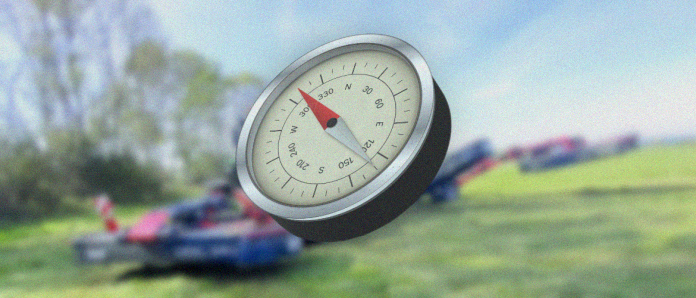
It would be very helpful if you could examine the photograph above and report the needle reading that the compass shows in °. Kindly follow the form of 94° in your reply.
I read 310°
